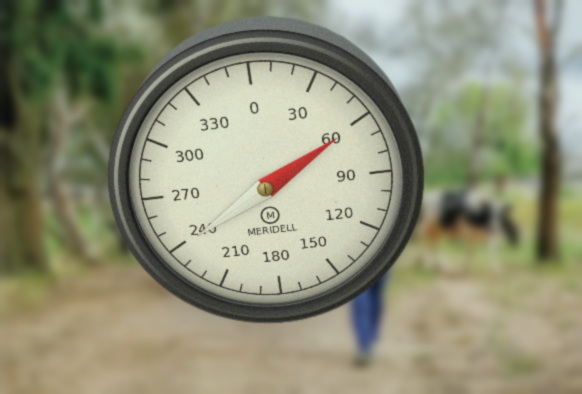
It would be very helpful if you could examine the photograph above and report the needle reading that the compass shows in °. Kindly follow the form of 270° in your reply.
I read 60°
